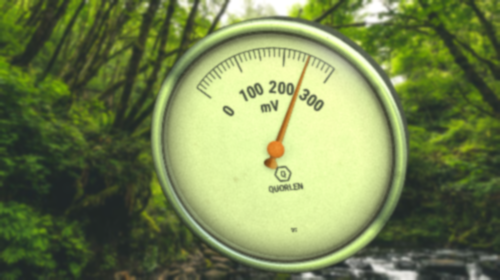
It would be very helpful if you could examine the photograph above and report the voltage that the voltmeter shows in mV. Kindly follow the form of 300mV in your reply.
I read 250mV
